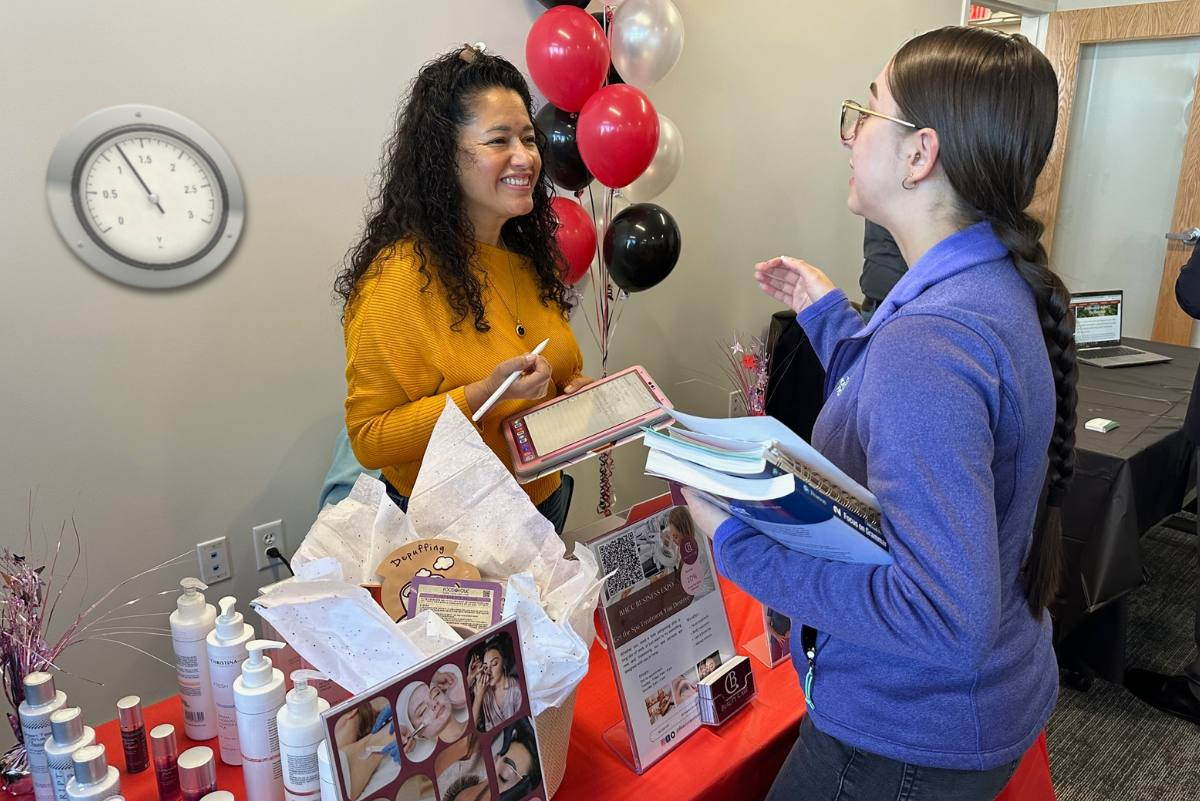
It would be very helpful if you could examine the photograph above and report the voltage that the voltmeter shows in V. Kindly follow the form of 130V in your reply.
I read 1.2V
